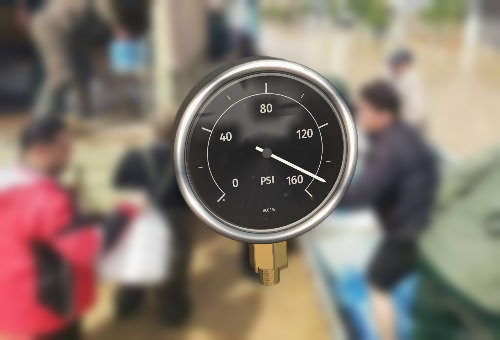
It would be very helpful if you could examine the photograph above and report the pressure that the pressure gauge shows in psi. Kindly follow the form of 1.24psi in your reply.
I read 150psi
